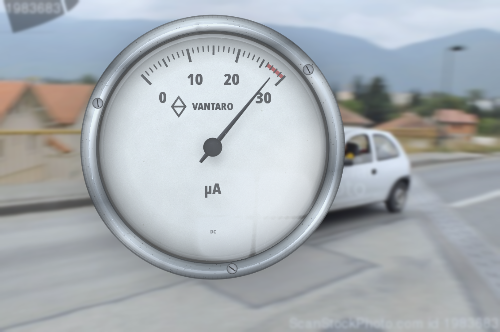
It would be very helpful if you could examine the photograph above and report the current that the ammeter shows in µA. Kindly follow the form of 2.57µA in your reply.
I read 28µA
